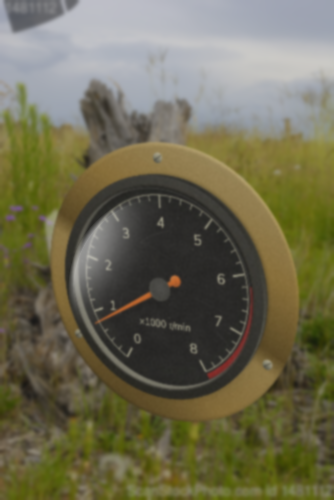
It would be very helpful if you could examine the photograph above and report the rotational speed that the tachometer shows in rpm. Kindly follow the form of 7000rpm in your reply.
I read 800rpm
